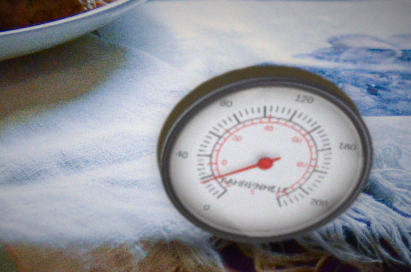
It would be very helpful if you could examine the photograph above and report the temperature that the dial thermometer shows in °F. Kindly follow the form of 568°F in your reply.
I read 20°F
